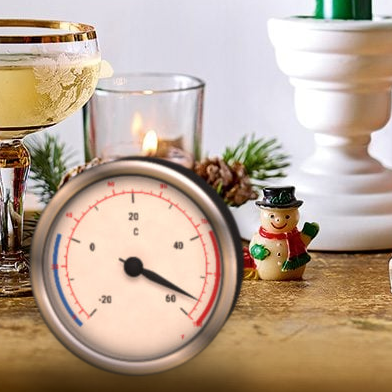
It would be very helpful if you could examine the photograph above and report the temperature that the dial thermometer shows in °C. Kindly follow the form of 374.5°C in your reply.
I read 55°C
